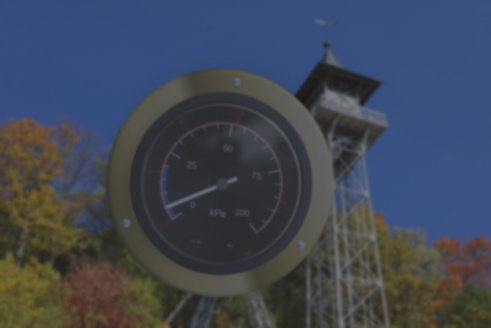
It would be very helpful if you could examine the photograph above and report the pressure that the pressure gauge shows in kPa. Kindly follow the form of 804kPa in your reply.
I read 5kPa
